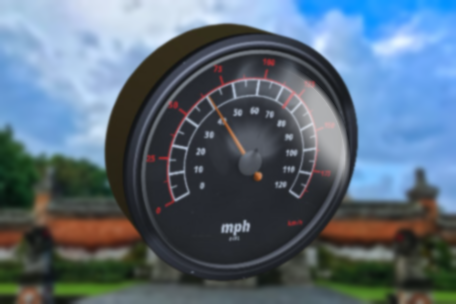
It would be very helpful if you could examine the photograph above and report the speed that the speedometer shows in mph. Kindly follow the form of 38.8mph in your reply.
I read 40mph
